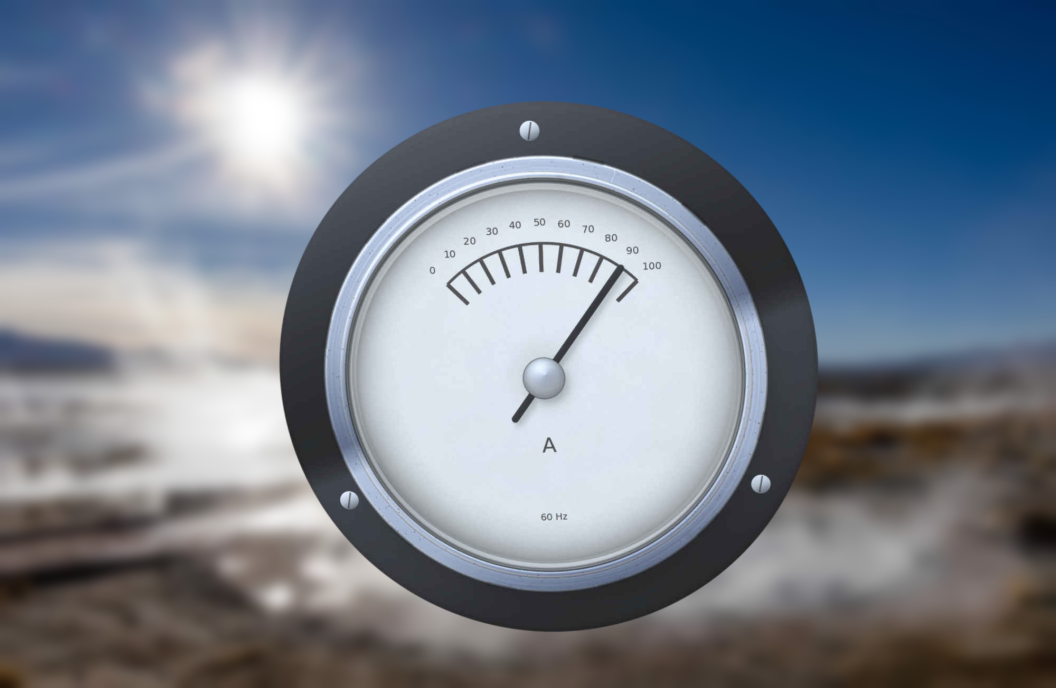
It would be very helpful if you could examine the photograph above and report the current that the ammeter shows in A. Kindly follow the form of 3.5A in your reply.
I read 90A
